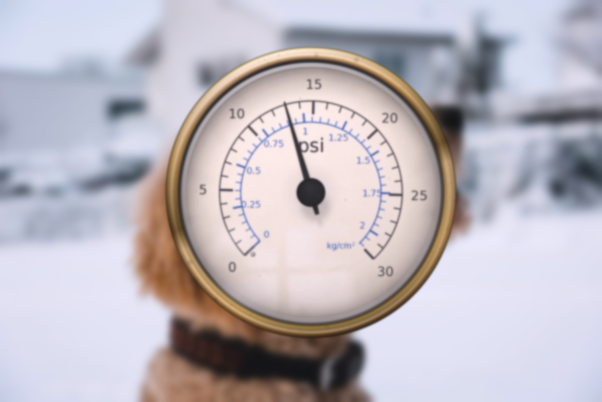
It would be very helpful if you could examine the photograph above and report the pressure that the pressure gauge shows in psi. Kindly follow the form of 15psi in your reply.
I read 13psi
